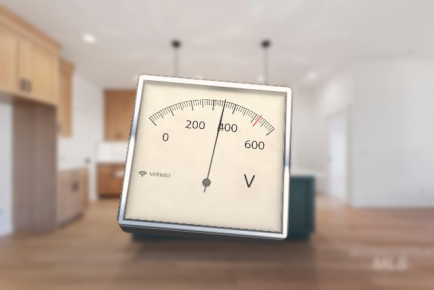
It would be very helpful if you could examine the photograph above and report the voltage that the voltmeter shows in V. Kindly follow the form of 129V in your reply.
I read 350V
